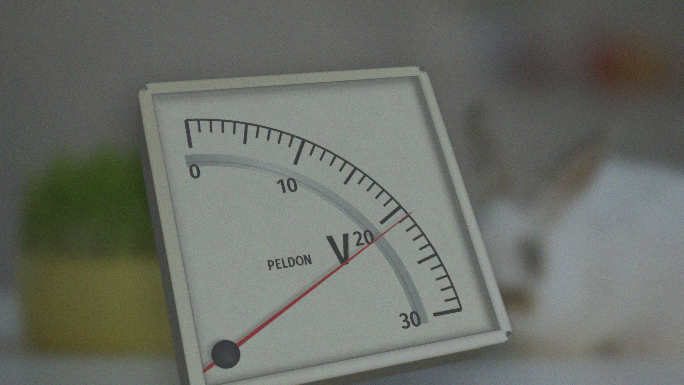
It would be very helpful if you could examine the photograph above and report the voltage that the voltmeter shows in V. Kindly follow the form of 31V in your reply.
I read 21V
